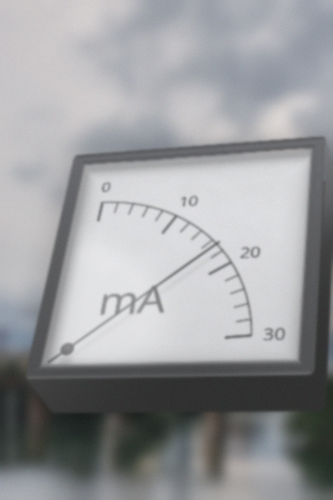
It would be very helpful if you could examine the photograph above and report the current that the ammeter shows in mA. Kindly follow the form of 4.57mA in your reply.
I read 17mA
